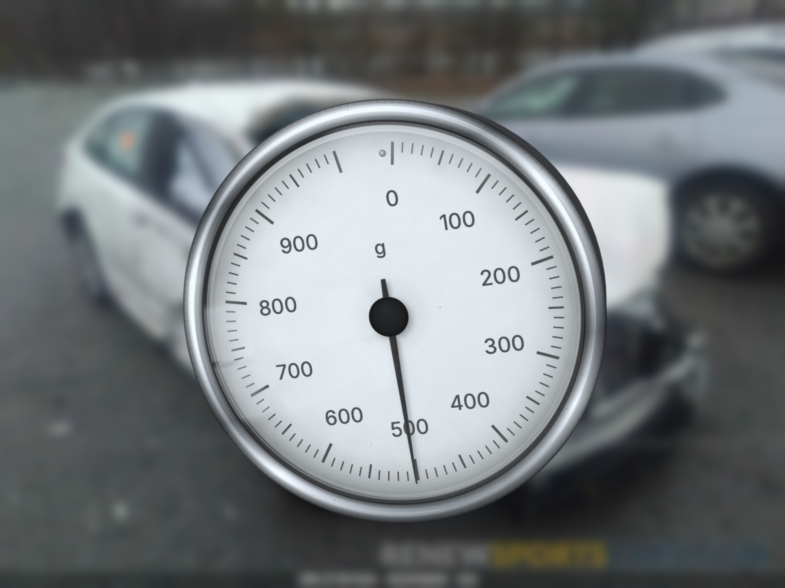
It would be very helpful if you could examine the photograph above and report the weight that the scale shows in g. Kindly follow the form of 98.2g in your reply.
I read 500g
